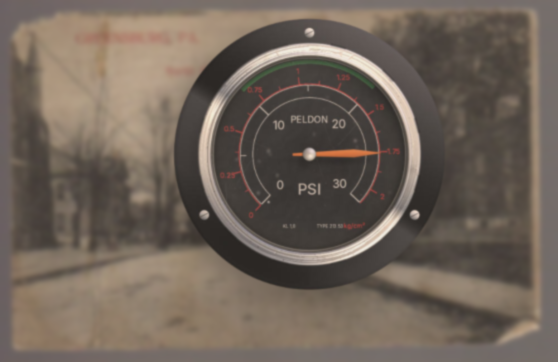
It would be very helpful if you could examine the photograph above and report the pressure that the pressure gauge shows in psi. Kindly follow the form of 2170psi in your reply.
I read 25psi
